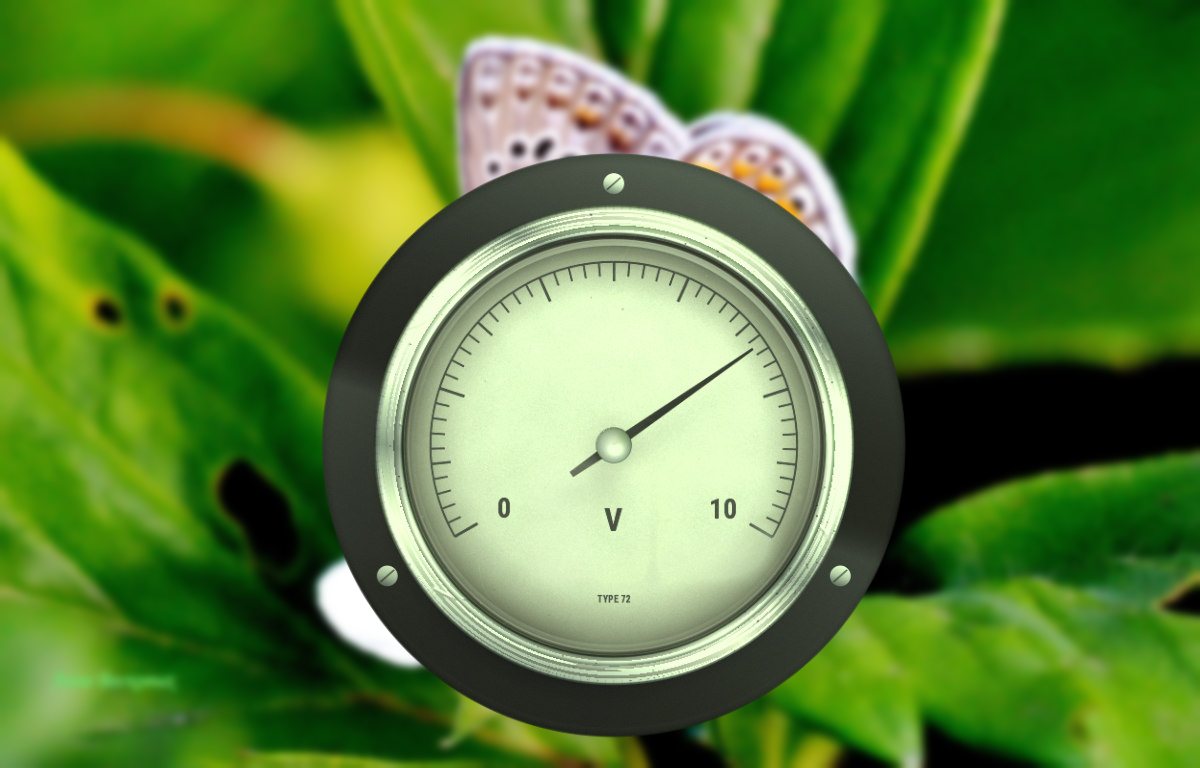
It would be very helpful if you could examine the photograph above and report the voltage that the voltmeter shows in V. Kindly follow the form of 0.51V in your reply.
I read 7.3V
